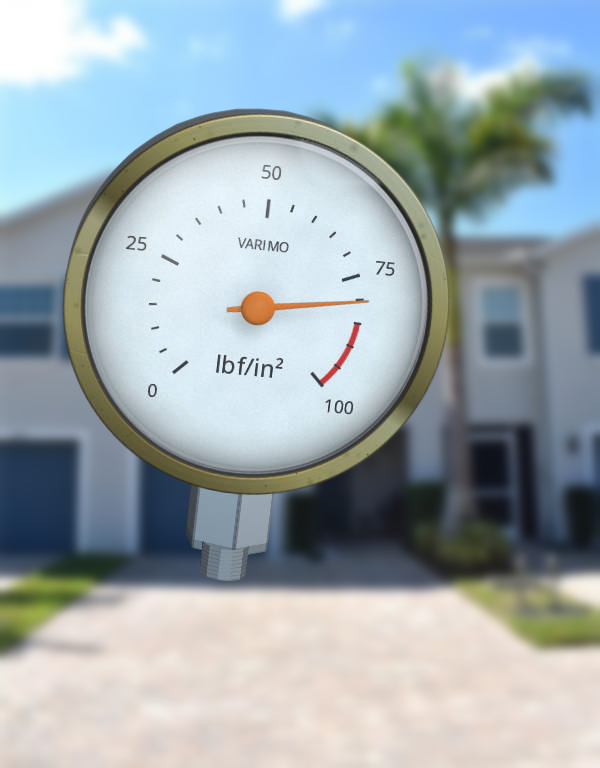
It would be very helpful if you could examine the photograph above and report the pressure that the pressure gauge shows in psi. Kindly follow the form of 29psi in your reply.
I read 80psi
